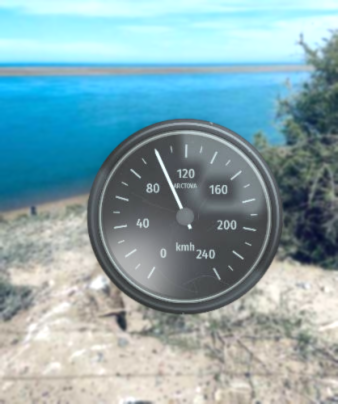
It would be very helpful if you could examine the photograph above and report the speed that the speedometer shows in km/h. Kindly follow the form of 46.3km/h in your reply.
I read 100km/h
